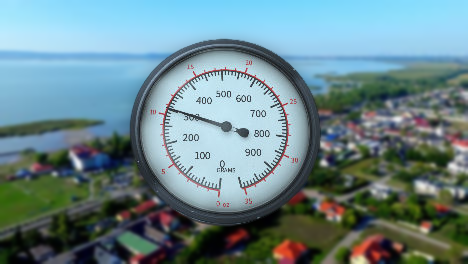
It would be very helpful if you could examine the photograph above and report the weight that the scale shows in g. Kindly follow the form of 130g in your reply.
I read 300g
